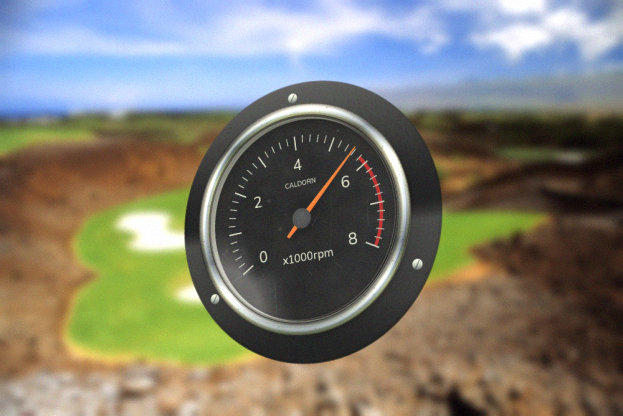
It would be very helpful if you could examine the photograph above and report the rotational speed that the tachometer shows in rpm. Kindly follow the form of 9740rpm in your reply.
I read 5600rpm
